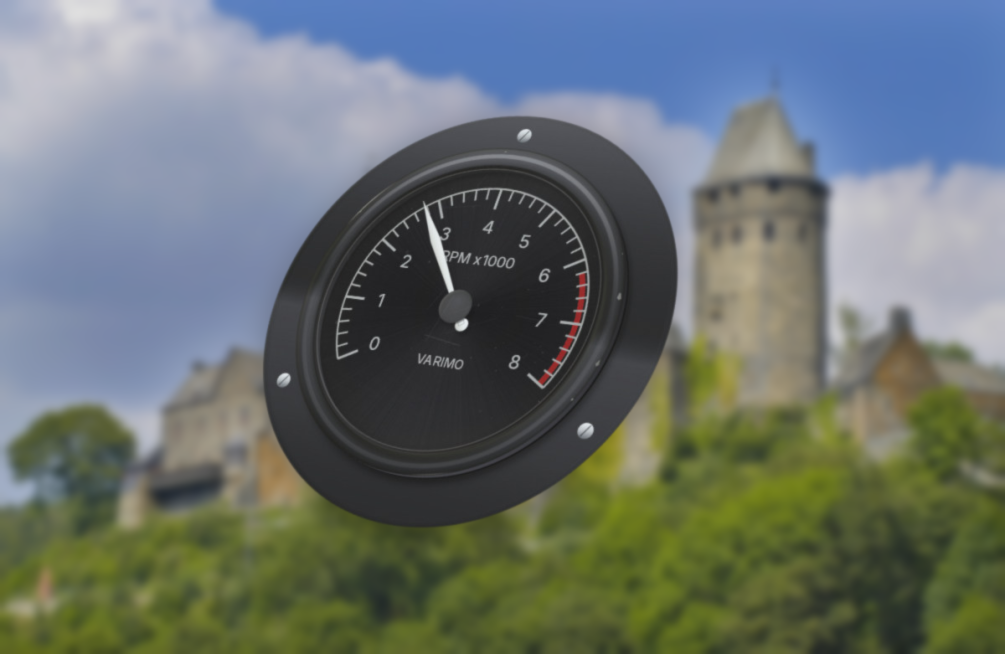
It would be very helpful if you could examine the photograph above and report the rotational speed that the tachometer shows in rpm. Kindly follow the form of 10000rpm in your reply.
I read 2800rpm
